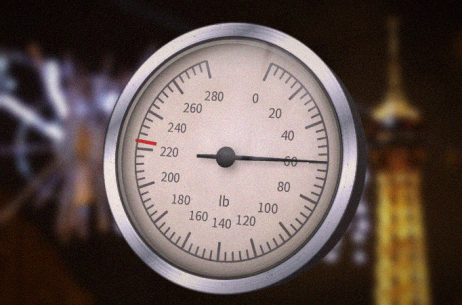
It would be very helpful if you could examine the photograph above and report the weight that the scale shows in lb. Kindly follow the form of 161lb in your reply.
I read 60lb
